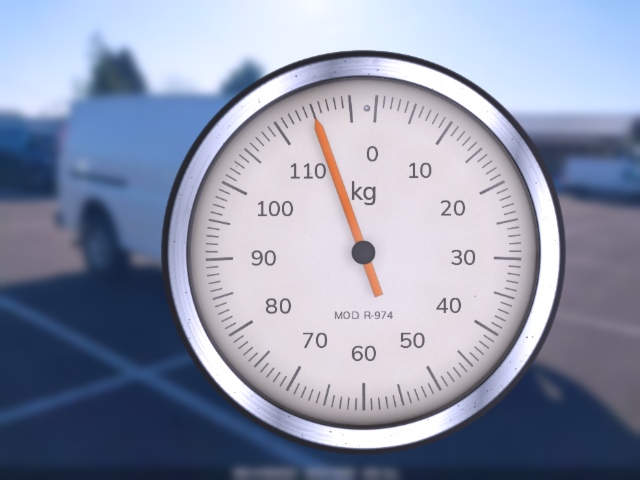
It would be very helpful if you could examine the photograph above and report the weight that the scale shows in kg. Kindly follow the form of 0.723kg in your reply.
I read 115kg
